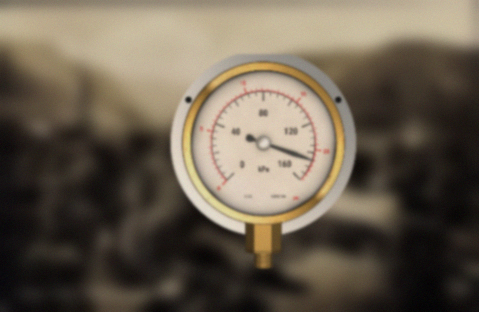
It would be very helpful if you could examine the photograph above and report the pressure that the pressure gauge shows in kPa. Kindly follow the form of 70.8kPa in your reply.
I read 145kPa
